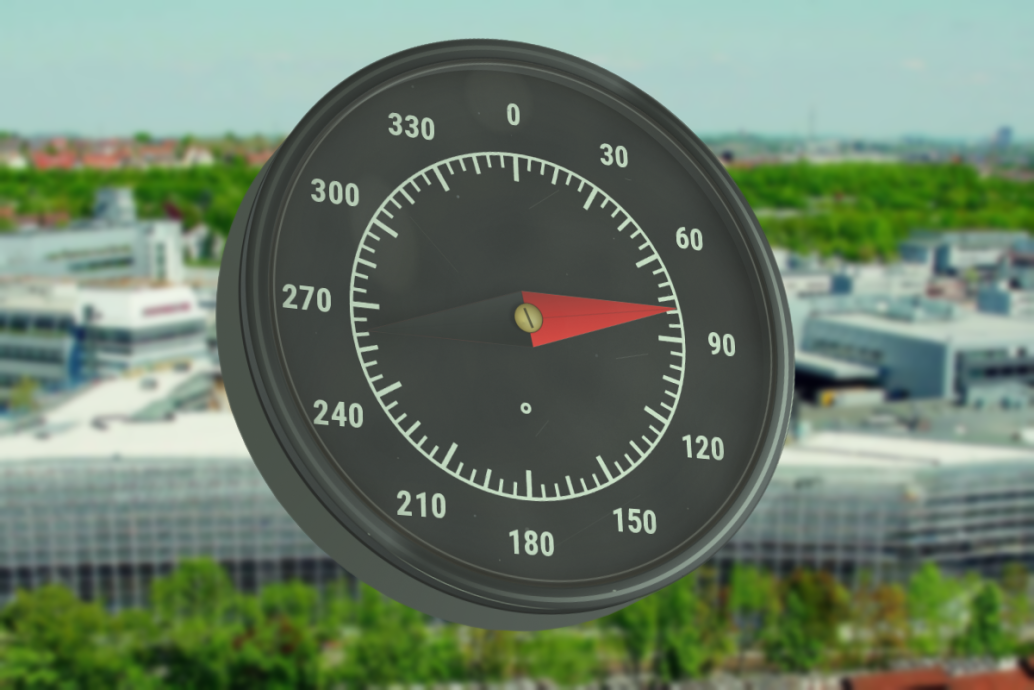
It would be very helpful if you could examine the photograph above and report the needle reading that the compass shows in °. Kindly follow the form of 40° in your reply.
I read 80°
